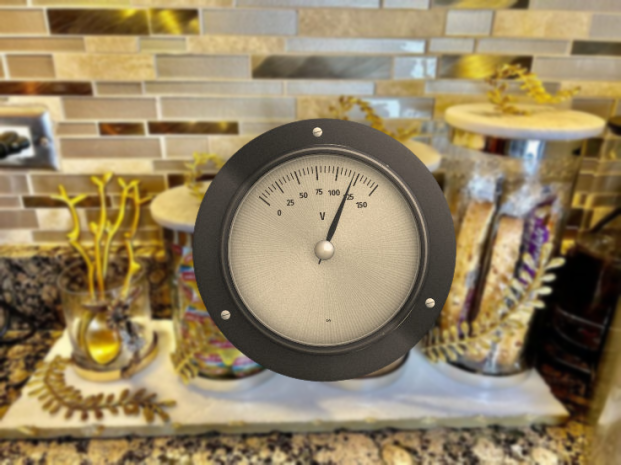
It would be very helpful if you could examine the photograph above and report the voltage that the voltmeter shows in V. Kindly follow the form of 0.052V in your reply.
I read 120V
